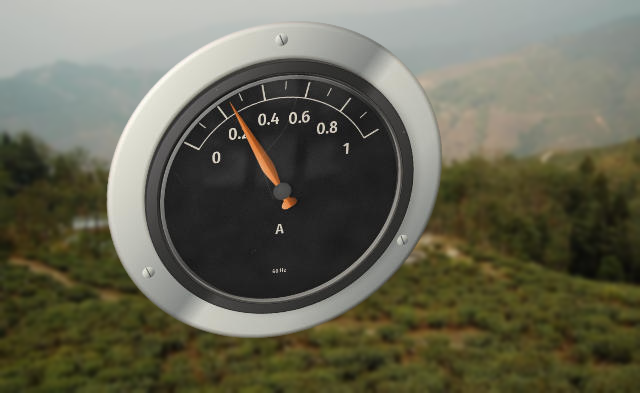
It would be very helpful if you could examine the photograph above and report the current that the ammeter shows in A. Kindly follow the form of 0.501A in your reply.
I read 0.25A
